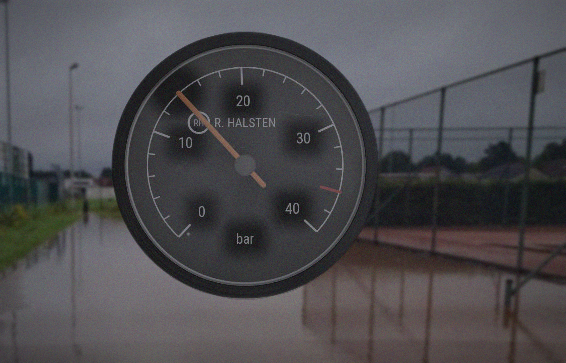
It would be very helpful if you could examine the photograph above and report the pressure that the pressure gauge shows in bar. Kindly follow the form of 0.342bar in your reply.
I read 14bar
